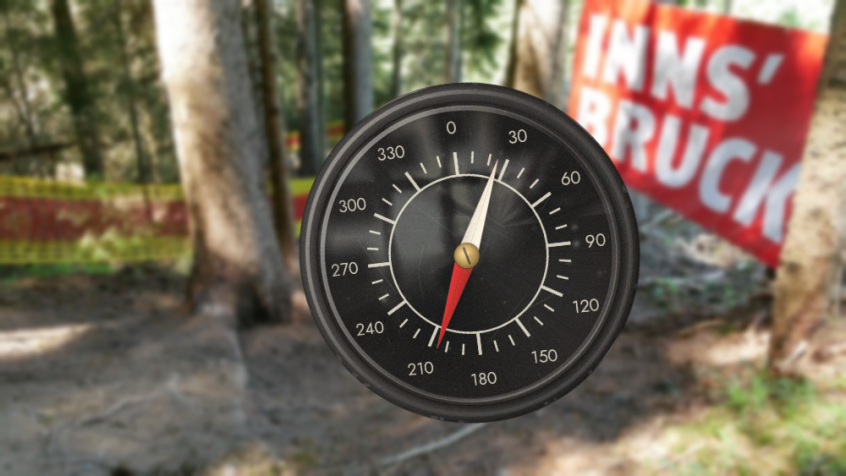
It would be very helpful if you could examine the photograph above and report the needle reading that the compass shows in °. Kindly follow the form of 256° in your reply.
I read 205°
